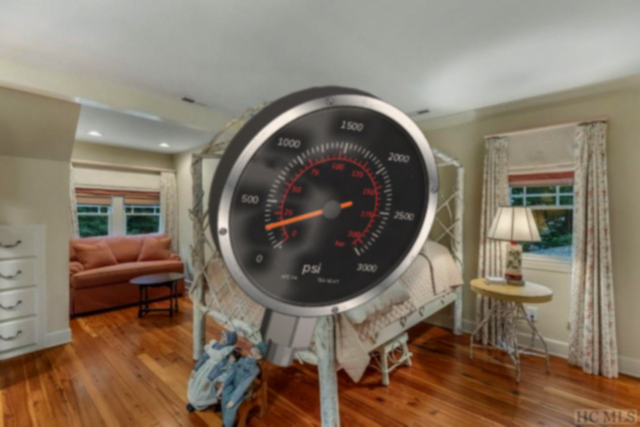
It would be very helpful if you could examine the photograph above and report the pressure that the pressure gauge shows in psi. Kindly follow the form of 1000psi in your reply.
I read 250psi
